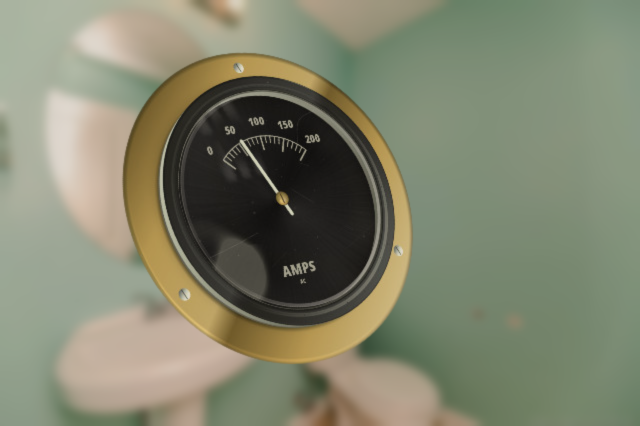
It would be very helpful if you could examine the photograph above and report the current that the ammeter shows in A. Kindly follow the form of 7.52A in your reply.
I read 50A
